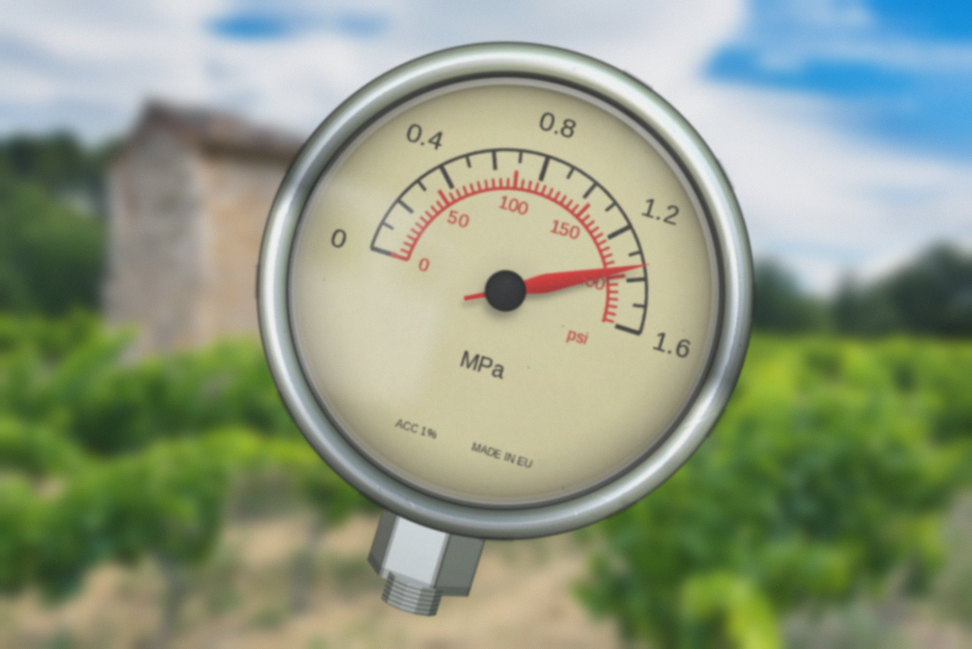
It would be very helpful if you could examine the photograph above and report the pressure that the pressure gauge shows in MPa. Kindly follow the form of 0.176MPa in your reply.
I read 1.35MPa
